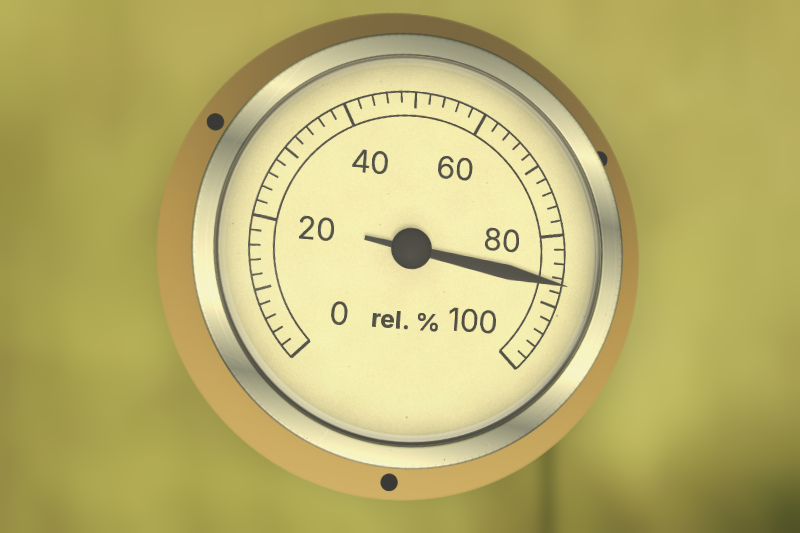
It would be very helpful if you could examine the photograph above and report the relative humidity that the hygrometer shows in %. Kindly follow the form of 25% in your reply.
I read 87%
